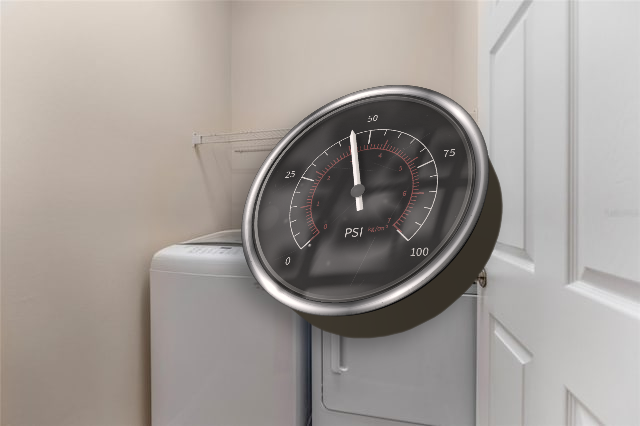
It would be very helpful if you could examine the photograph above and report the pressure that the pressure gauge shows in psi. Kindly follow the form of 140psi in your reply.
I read 45psi
